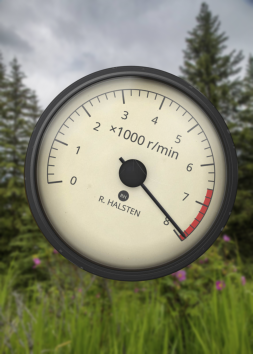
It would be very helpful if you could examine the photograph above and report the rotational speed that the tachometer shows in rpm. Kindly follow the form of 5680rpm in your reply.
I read 7900rpm
